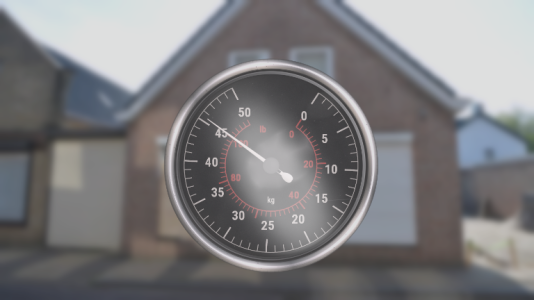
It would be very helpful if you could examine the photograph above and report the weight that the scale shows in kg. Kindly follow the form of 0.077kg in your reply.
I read 45.5kg
